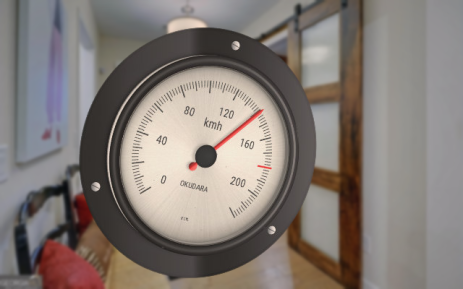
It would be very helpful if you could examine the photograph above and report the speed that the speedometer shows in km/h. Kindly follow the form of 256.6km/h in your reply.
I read 140km/h
